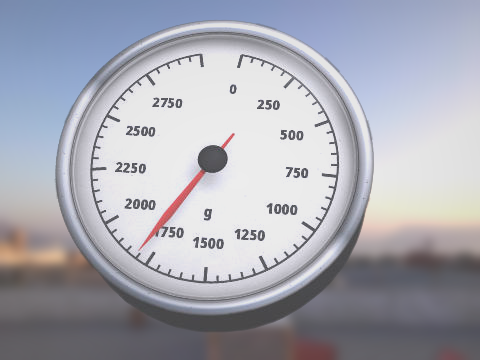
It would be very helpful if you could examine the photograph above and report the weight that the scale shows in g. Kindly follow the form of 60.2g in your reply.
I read 1800g
